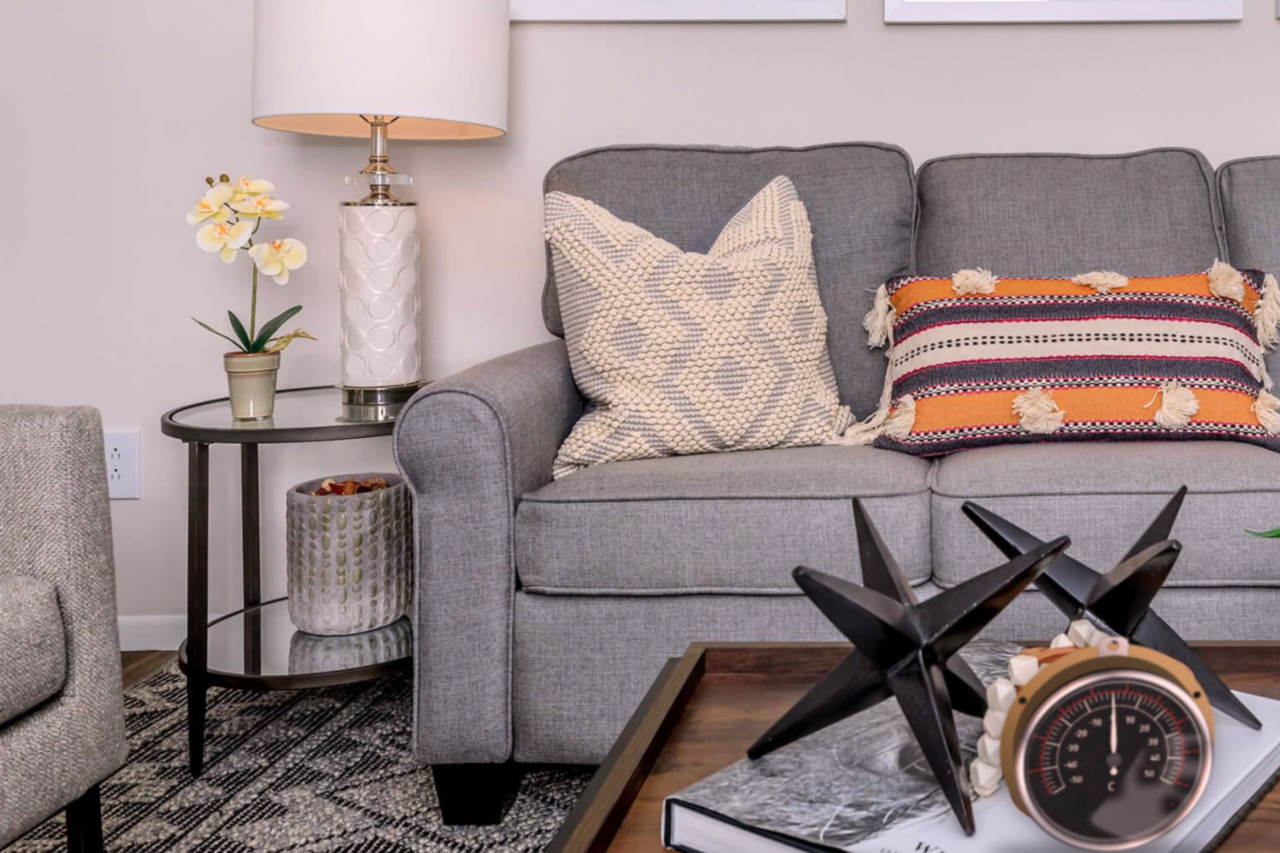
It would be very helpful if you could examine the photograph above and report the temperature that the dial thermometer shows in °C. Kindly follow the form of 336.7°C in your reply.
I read 0°C
